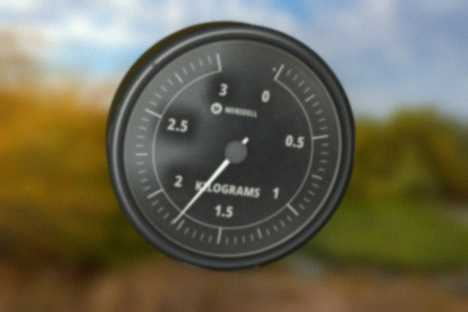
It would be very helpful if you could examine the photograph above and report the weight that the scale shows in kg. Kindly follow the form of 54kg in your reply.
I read 1.8kg
